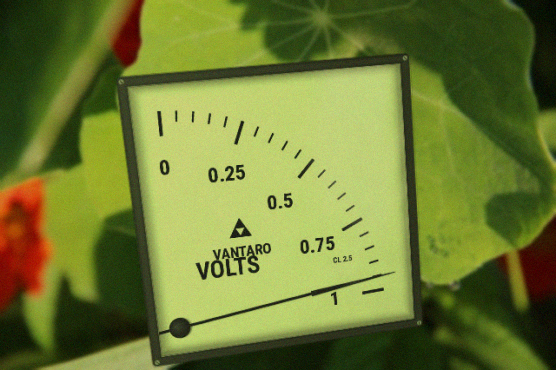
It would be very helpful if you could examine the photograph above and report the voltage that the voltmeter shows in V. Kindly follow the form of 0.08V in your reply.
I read 0.95V
